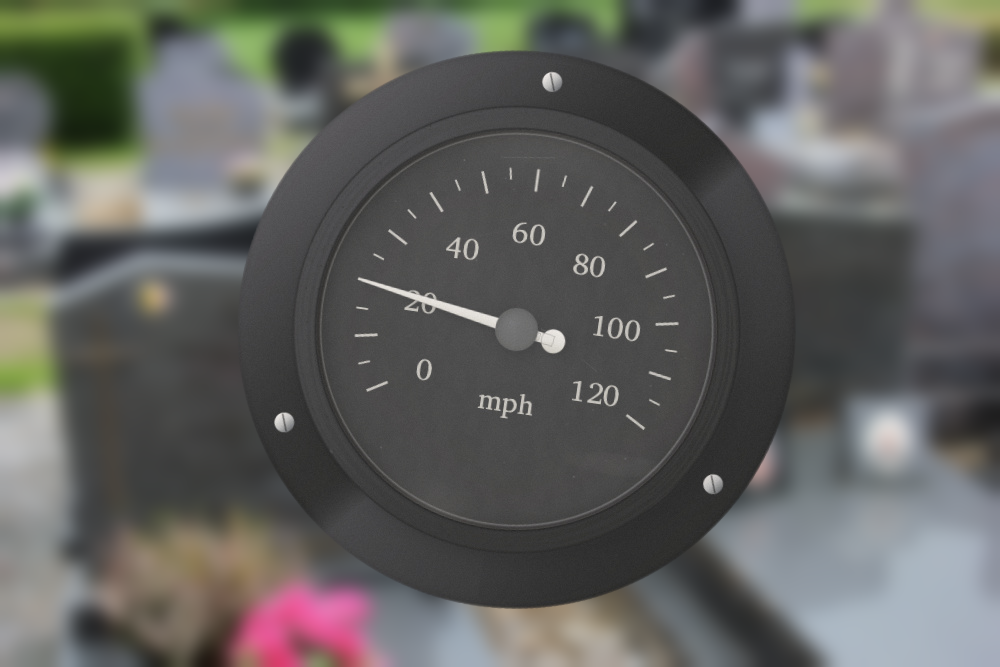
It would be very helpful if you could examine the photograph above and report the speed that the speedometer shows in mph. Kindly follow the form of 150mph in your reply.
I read 20mph
